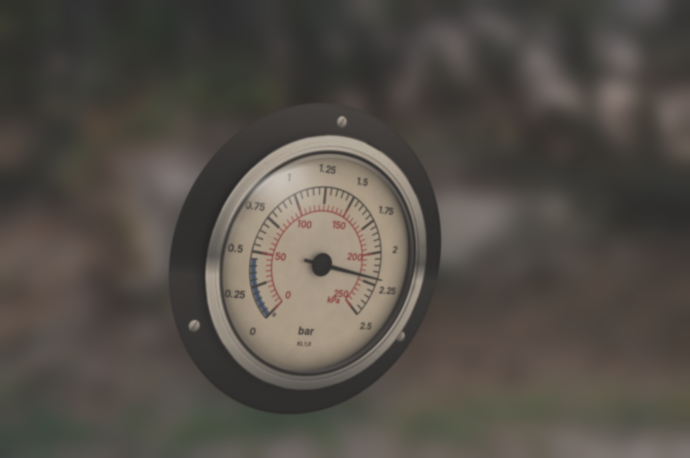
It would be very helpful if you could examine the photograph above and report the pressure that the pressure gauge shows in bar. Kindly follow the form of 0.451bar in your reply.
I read 2.2bar
